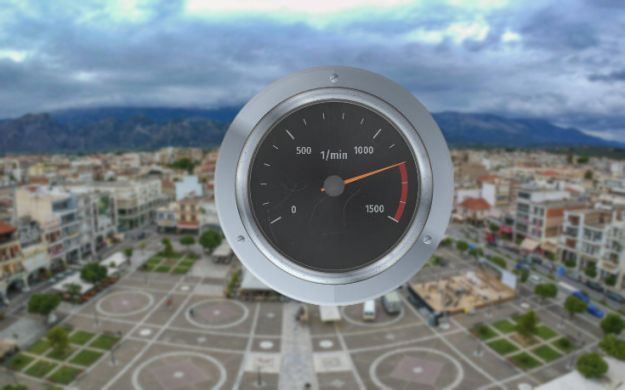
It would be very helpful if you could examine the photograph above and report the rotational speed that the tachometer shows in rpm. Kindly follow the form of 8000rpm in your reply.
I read 1200rpm
